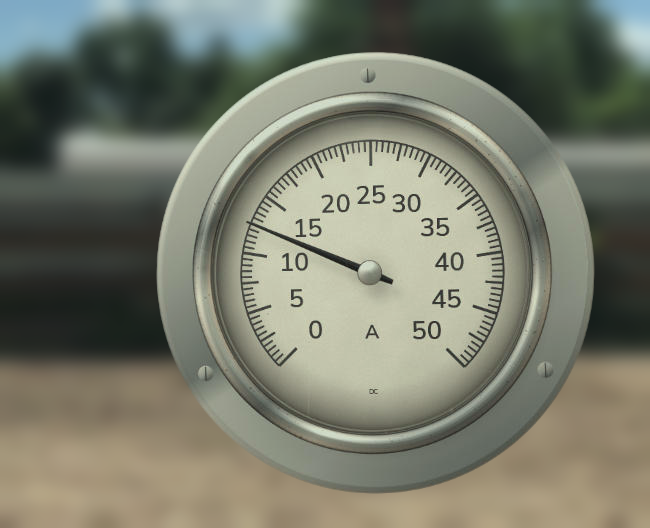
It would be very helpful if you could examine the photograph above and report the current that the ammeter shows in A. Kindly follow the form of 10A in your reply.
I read 12.5A
